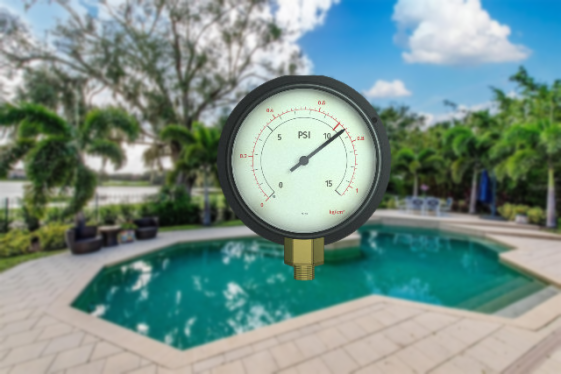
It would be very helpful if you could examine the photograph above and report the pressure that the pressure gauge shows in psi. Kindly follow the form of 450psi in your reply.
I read 10.5psi
